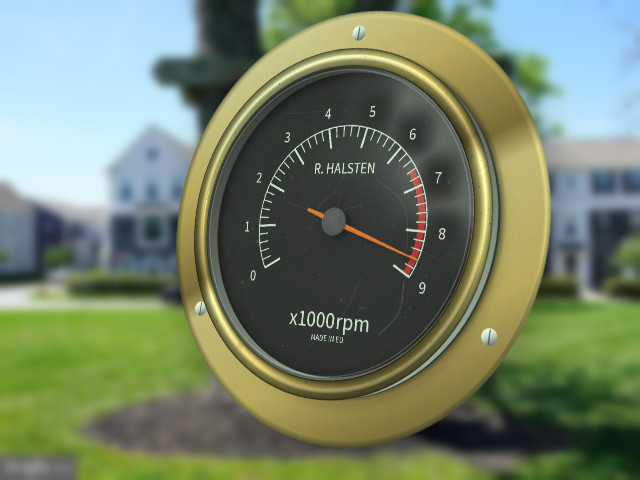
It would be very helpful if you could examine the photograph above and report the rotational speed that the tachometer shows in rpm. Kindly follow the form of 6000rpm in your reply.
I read 8600rpm
